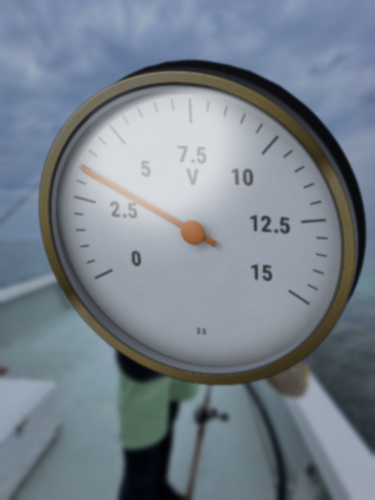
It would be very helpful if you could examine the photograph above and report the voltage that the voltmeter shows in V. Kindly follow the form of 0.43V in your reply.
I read 3.5V
